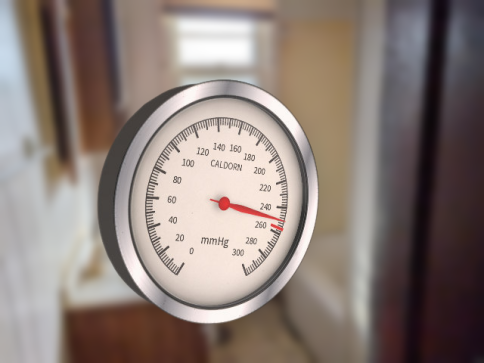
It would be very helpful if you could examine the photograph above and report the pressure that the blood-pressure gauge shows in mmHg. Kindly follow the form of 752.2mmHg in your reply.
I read 250mmHg
